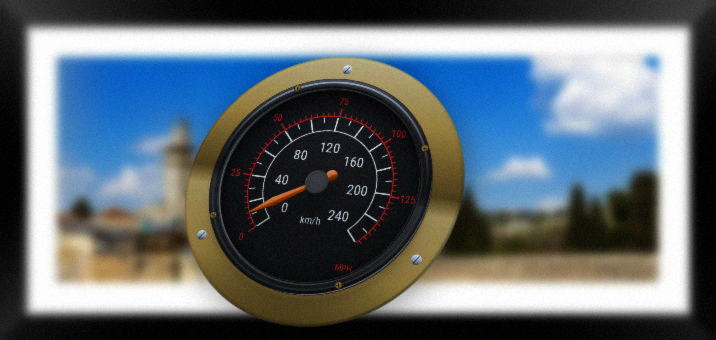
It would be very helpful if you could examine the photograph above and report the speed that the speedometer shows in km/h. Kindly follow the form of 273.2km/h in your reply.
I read 10km/h
